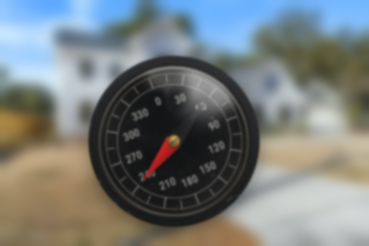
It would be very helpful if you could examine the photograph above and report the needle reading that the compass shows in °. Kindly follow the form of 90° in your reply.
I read 240°
